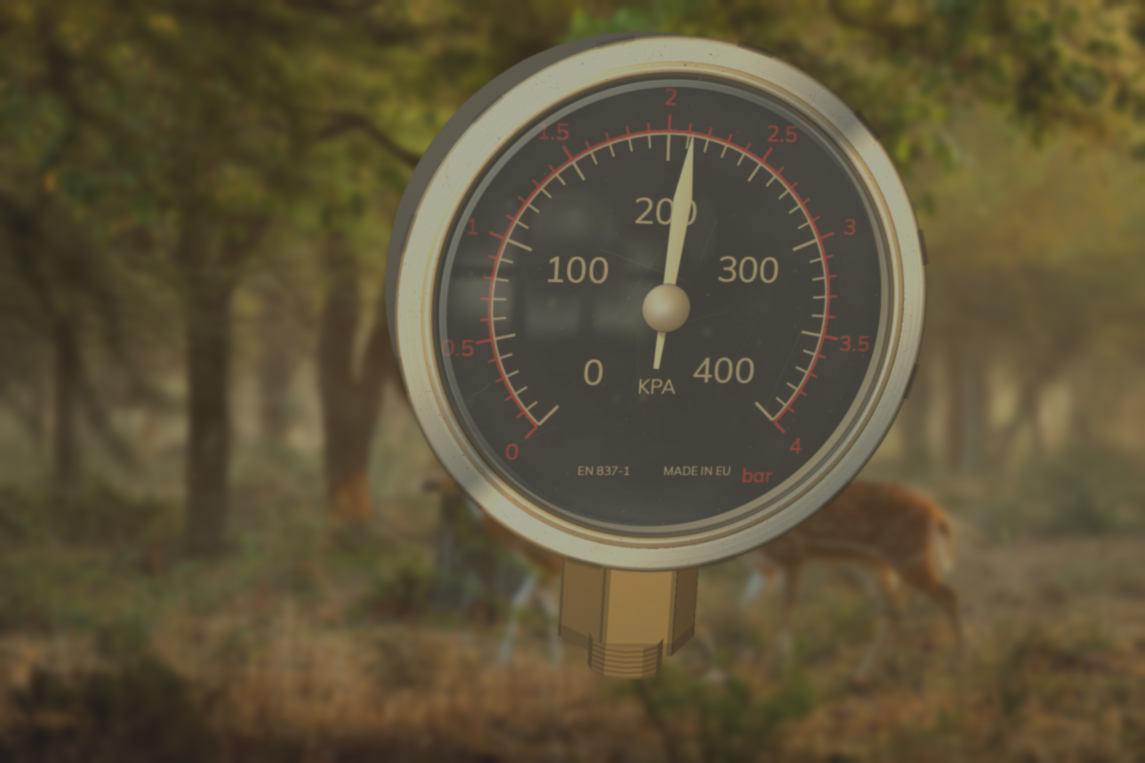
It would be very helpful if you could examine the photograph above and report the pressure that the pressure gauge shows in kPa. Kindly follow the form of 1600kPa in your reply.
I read 210kPa
